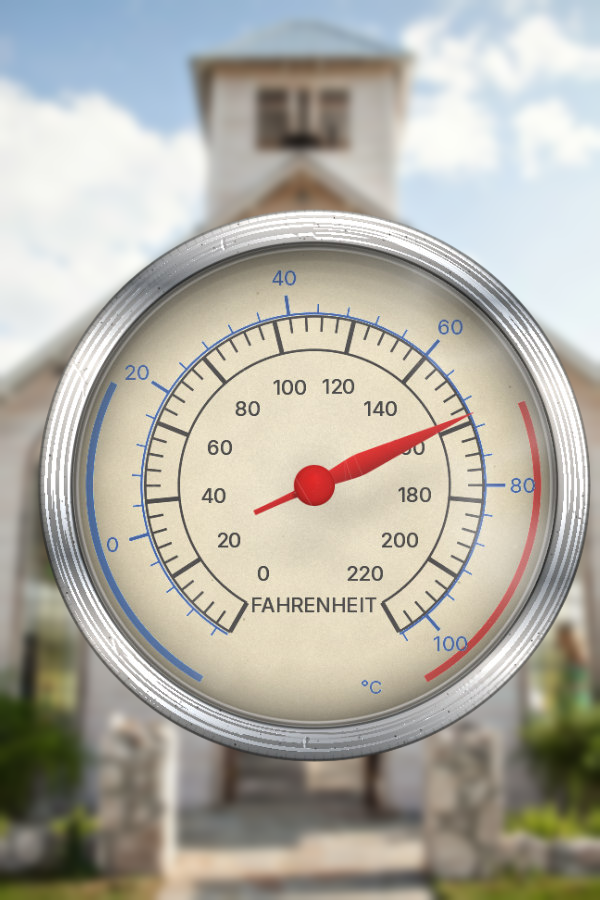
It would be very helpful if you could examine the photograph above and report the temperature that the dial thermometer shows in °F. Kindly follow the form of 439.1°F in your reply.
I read 158°F
